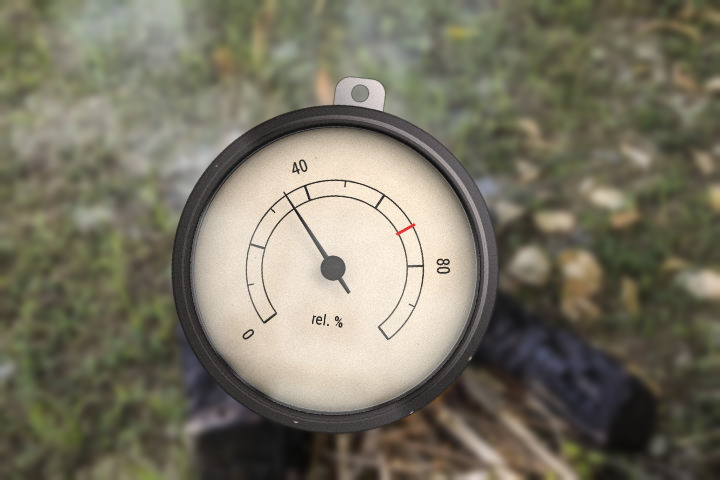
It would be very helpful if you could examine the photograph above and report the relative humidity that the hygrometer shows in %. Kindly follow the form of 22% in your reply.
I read 35%
